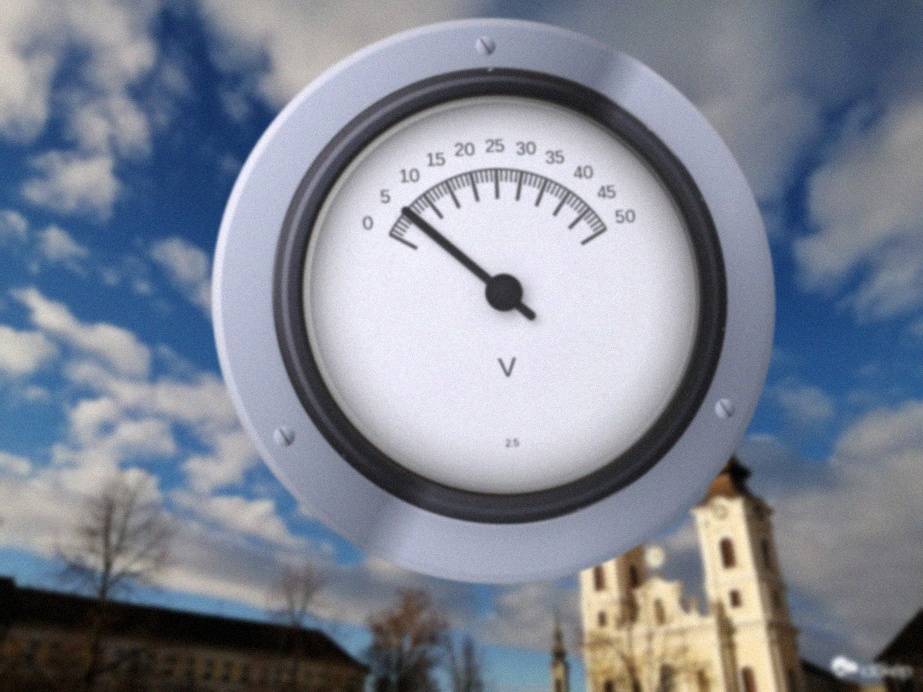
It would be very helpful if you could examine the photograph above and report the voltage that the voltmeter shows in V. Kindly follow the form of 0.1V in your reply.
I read 5V
